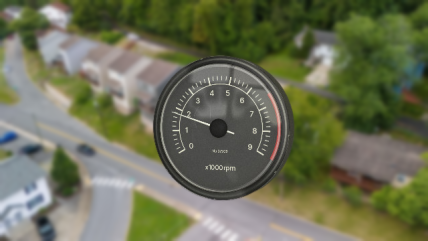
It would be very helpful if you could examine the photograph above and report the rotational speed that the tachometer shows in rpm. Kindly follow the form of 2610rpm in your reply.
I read 1800rpm
